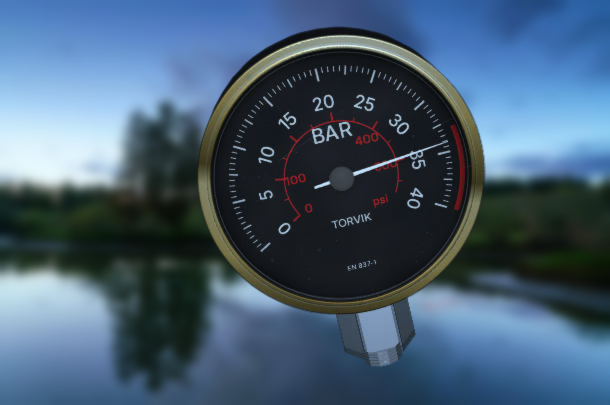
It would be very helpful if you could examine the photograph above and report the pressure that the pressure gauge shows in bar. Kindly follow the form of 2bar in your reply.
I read 34bar
